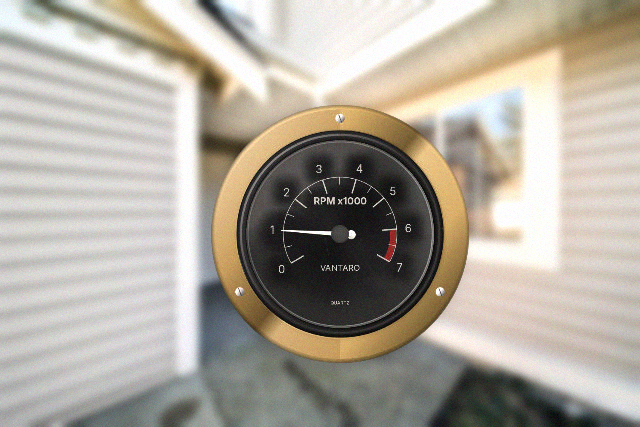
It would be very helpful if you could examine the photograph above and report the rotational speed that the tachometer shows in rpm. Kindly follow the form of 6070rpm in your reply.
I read 1000rpm
